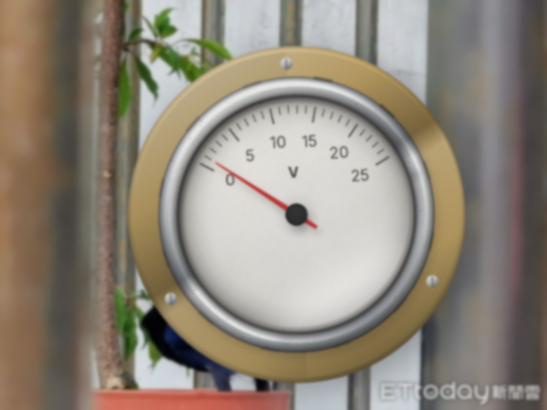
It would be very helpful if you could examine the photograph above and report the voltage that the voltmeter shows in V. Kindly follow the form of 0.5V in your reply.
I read 1V
